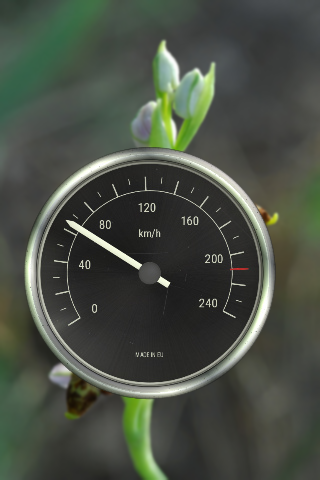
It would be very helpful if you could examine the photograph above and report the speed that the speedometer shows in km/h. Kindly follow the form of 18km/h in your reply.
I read 65km/h
